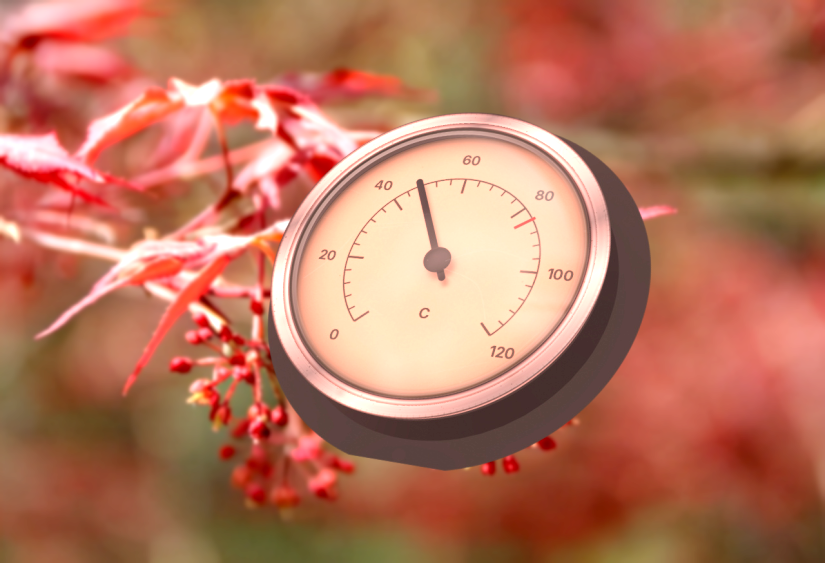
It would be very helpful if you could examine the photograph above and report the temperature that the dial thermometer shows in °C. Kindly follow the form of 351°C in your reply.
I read 48°C
